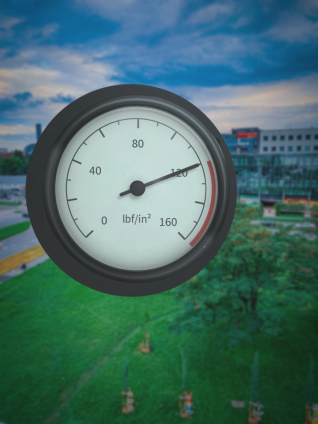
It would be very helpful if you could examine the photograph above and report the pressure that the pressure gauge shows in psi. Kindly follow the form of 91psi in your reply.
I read 120psi
